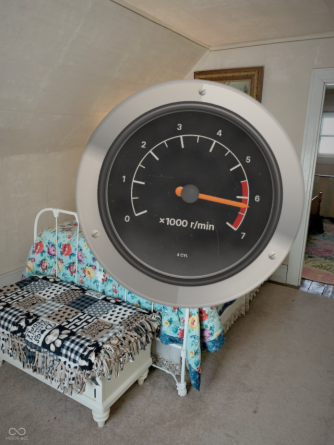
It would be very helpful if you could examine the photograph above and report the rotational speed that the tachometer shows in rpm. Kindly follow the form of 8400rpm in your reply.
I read 6250rpm
